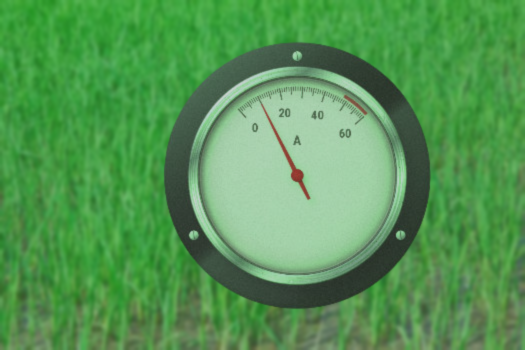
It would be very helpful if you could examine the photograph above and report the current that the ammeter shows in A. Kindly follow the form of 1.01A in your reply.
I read 10A
